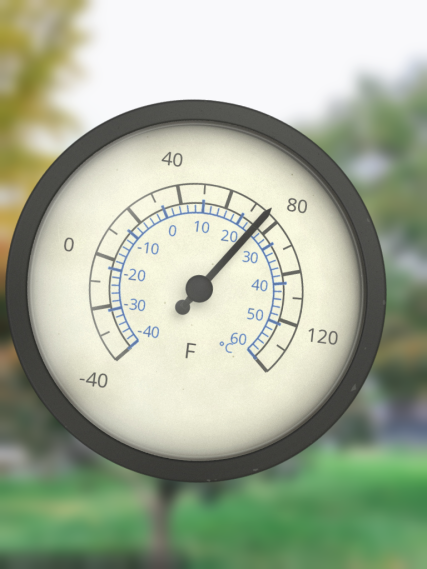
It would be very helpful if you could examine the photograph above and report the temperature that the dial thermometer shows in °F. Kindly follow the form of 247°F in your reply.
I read 75°F
